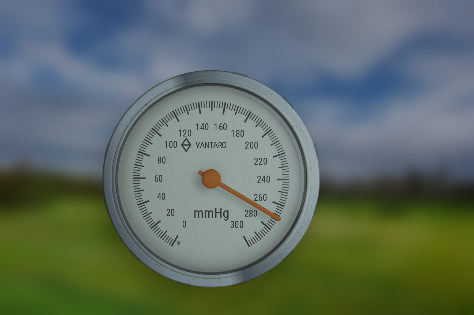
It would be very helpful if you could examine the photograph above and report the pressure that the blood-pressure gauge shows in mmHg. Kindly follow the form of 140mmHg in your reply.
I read 270mmHg
